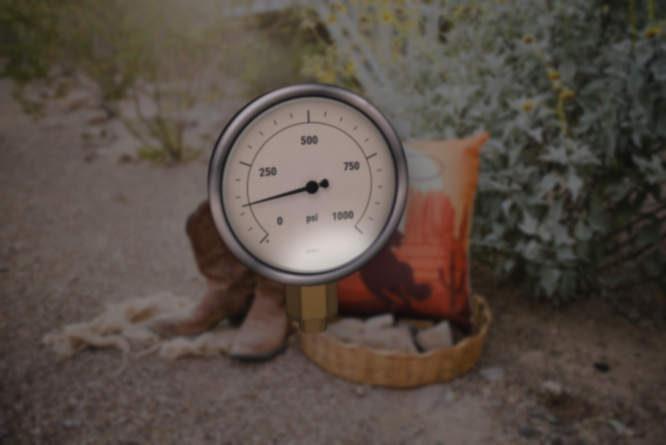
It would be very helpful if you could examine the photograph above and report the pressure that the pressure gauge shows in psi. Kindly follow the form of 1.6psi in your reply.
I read 125psi
